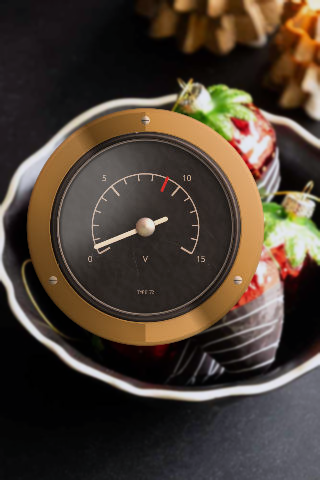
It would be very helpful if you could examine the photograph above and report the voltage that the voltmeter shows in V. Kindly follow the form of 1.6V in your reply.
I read 0.5V
